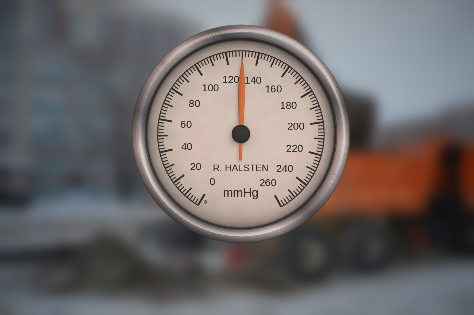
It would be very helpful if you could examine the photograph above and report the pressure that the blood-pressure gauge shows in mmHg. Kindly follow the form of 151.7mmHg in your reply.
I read 130mmHg
